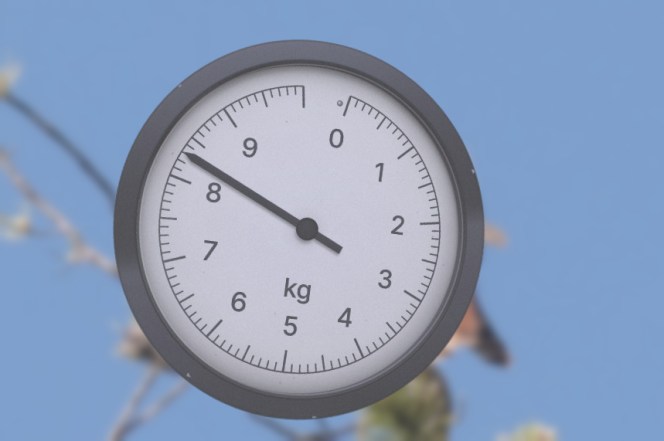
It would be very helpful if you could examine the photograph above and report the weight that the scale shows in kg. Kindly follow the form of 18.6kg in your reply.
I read 8.3kg
